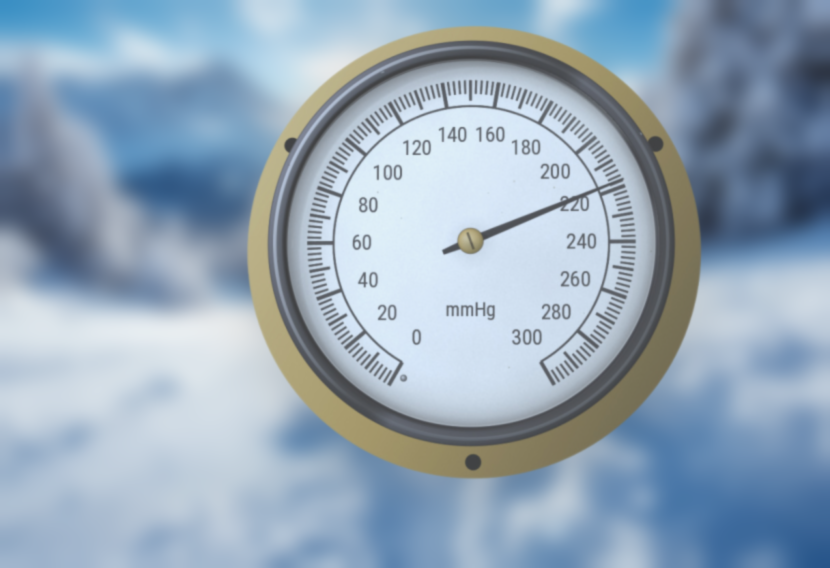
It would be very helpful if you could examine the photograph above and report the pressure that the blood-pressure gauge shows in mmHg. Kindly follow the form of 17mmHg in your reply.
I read 218mmHg
